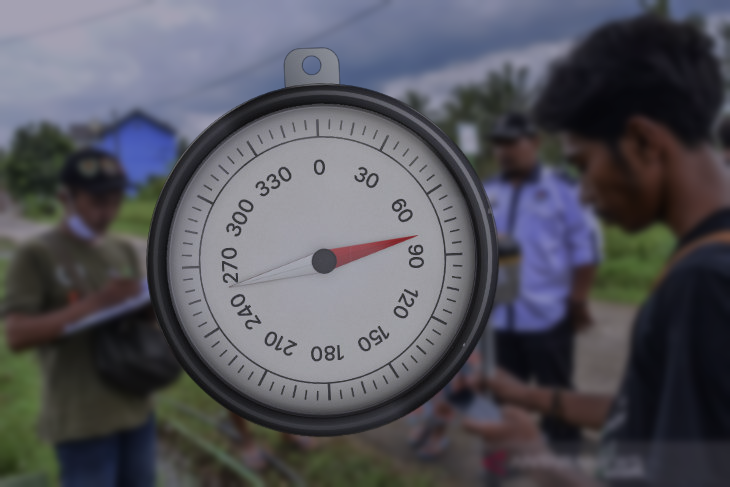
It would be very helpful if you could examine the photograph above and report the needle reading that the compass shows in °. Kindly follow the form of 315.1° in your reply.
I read 77.5°
